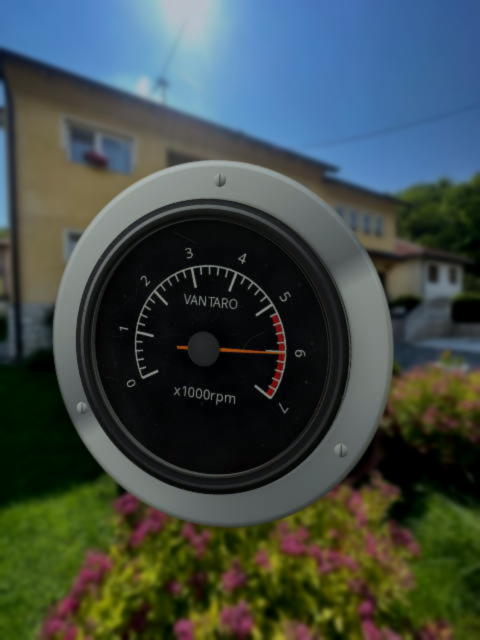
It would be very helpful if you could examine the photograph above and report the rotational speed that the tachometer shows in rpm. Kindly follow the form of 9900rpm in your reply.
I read 6000rpm
